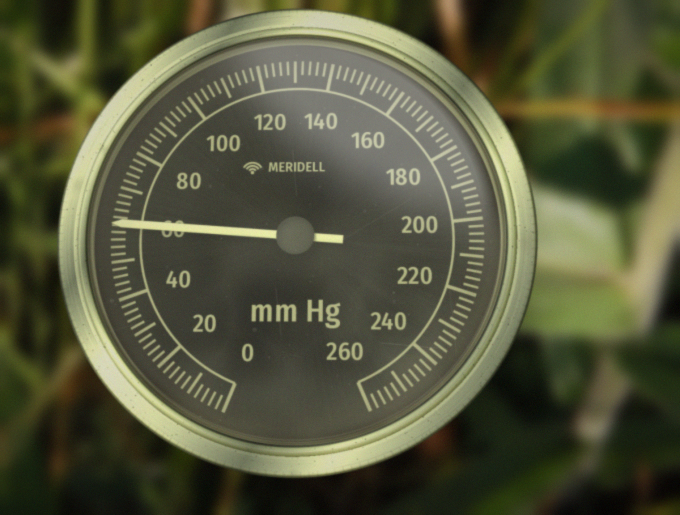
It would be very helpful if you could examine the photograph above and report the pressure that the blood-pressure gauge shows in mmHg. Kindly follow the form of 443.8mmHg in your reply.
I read 60mmHg
